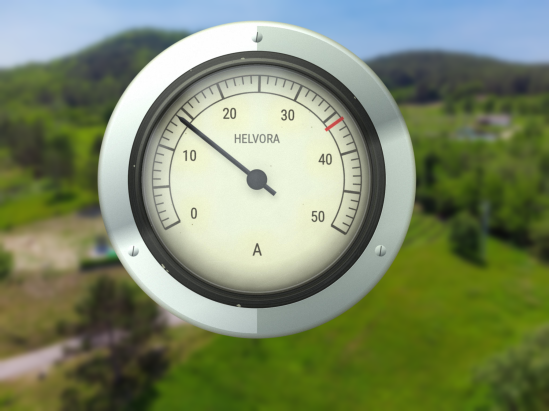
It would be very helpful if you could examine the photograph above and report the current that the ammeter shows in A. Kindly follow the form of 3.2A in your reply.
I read 14A
